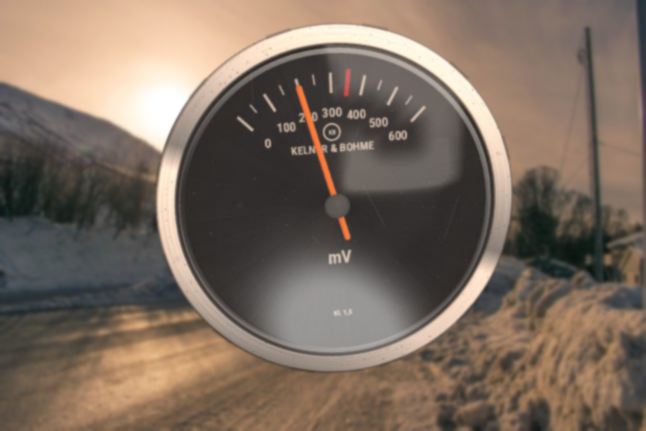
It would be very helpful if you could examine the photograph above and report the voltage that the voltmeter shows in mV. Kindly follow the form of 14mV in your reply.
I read 200mV
